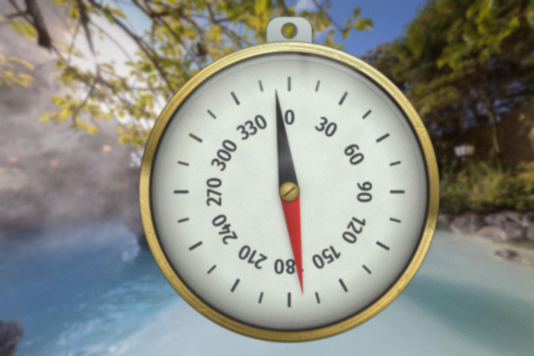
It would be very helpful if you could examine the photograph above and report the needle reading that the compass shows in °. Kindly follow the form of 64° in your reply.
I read 172.5°
